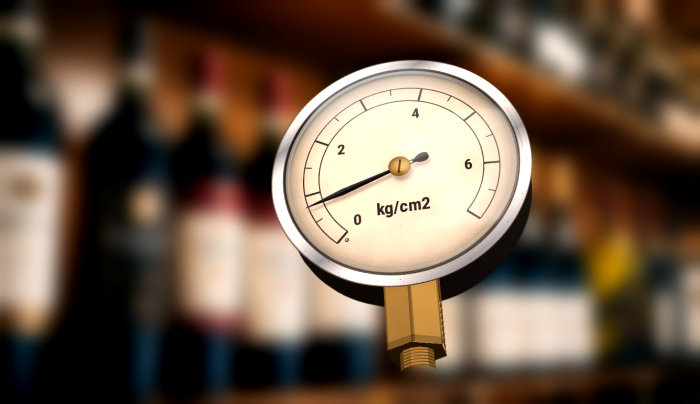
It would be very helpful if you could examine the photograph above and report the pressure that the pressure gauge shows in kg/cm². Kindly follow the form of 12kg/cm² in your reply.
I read 0.75kg/cm²
